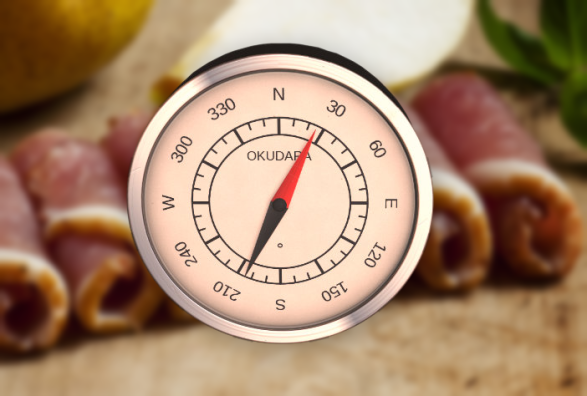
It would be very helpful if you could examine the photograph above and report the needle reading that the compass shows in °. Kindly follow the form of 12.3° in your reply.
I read 25°
